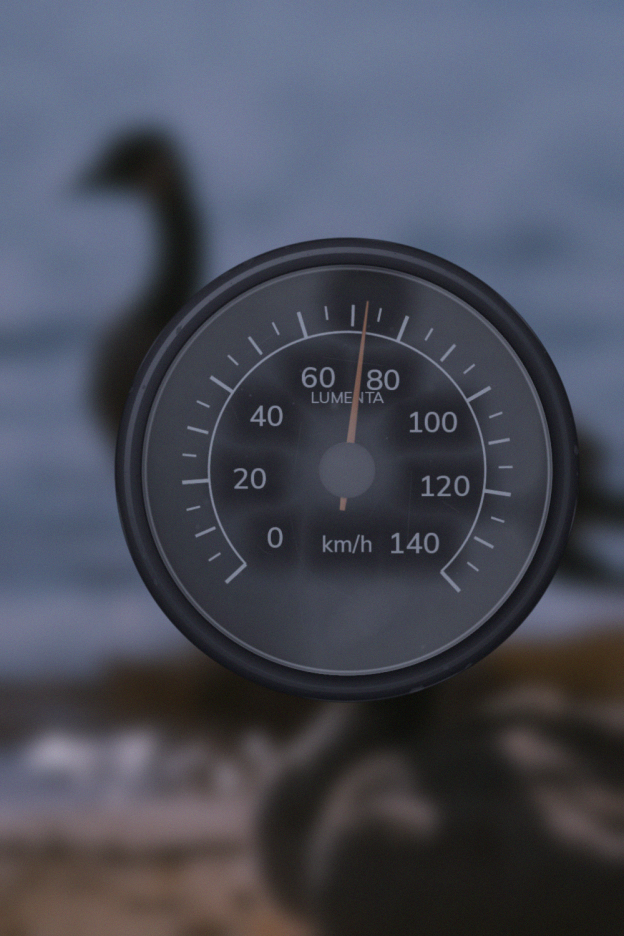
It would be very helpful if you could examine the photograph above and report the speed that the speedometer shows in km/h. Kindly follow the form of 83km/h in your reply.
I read 72.5km/h
